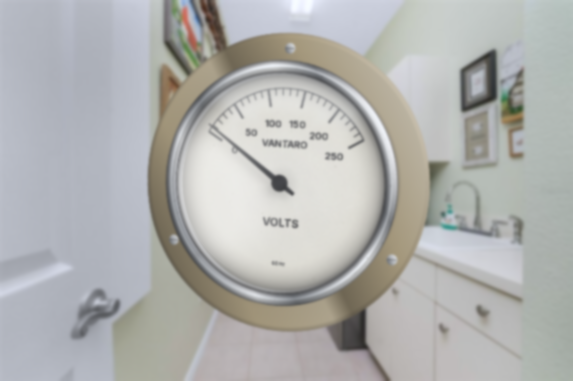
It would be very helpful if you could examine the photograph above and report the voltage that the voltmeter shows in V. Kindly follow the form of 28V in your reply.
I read 10V
